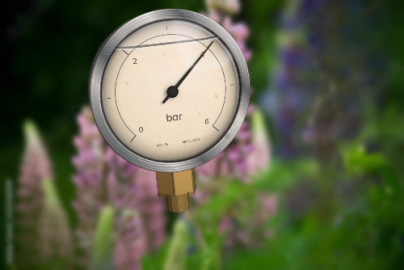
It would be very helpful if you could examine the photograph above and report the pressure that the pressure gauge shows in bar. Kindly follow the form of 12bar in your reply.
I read 4bar
